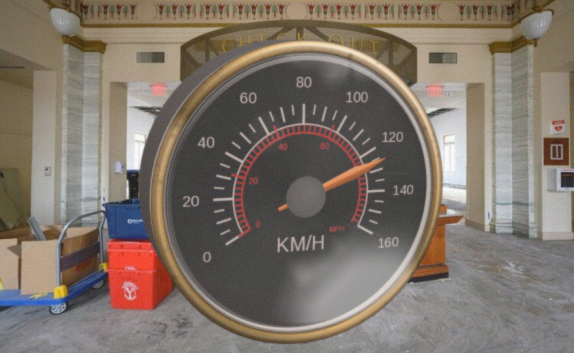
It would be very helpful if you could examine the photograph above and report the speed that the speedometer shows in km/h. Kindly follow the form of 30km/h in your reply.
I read 125km/h
